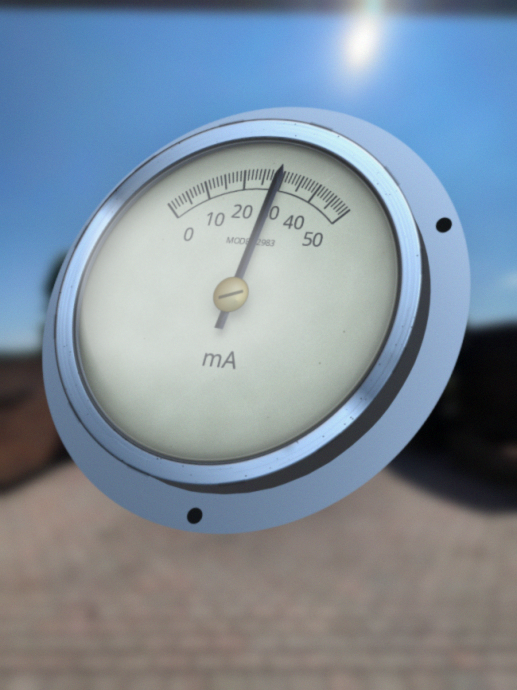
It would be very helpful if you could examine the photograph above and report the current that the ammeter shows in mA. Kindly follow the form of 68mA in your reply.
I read 30mA
